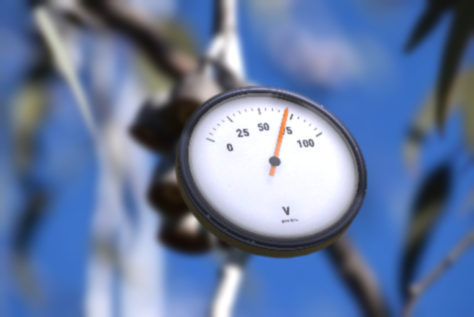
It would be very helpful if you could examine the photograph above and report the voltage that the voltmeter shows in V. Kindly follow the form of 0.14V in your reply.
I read 70V
